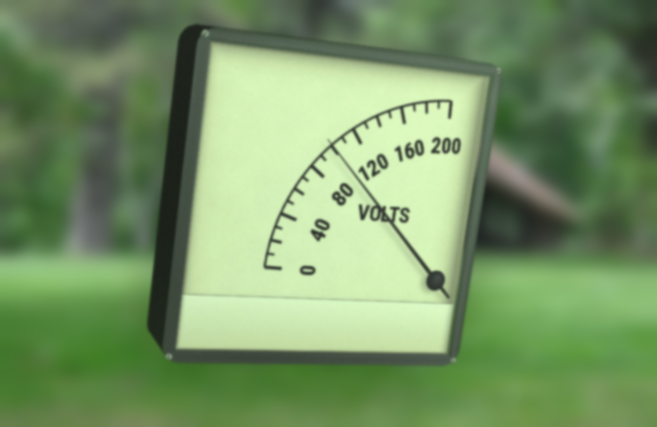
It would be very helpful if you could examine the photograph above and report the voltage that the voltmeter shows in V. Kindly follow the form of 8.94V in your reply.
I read 100V
